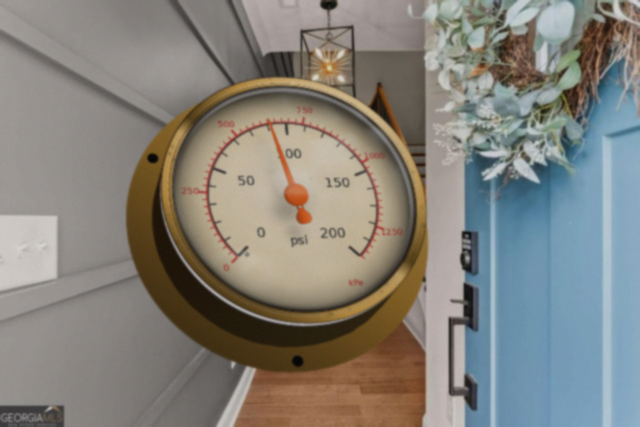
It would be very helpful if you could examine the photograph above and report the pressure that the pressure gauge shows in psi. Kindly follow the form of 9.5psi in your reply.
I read 90psi
